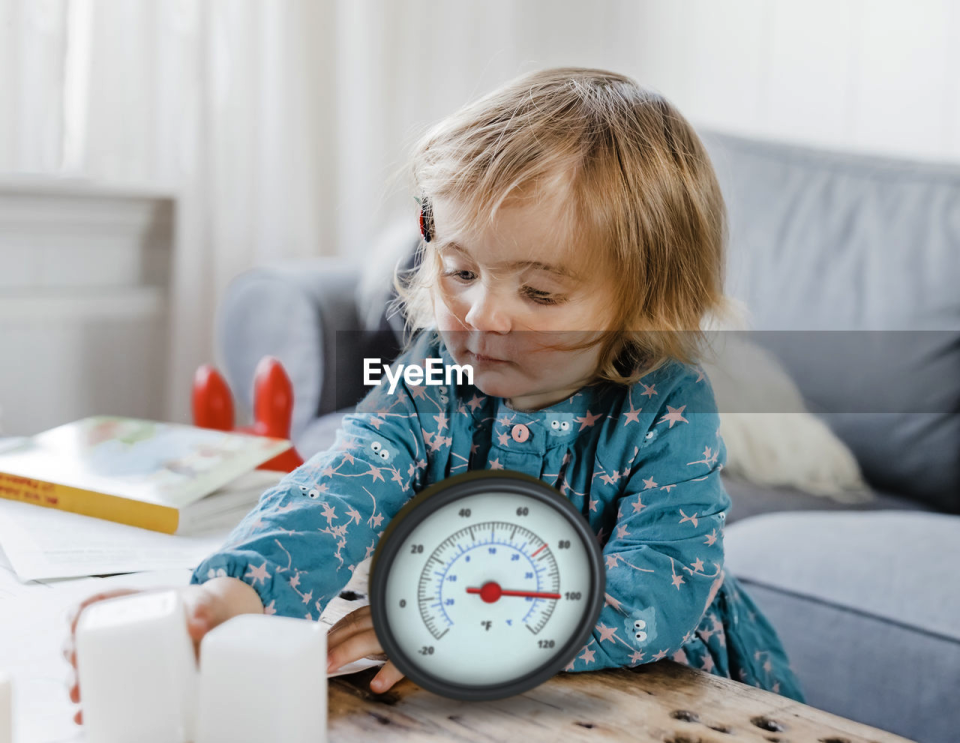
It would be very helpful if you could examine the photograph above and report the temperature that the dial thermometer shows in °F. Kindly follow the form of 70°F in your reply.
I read 100°F
